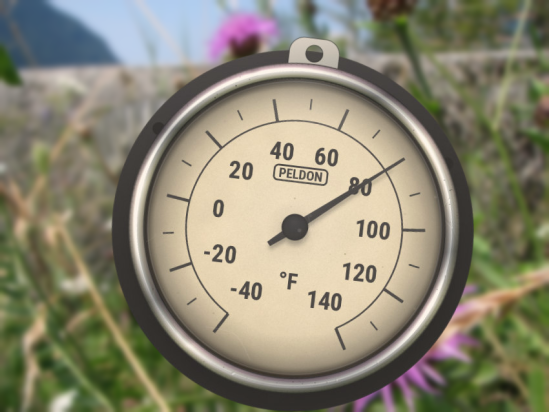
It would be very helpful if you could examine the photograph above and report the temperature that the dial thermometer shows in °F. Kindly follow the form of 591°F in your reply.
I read 80°F
